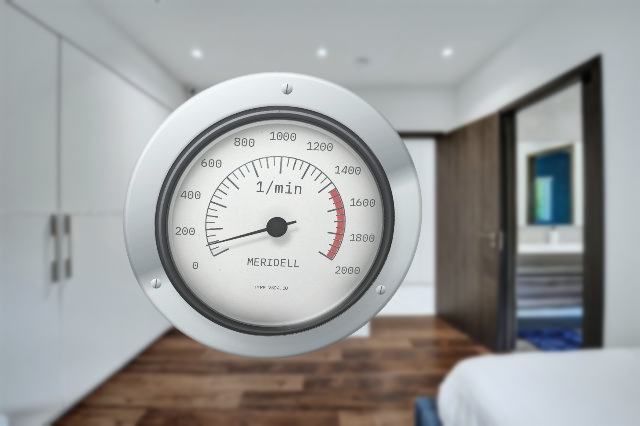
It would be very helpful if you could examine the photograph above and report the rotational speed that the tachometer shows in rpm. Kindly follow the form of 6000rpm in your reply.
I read 100rpm
